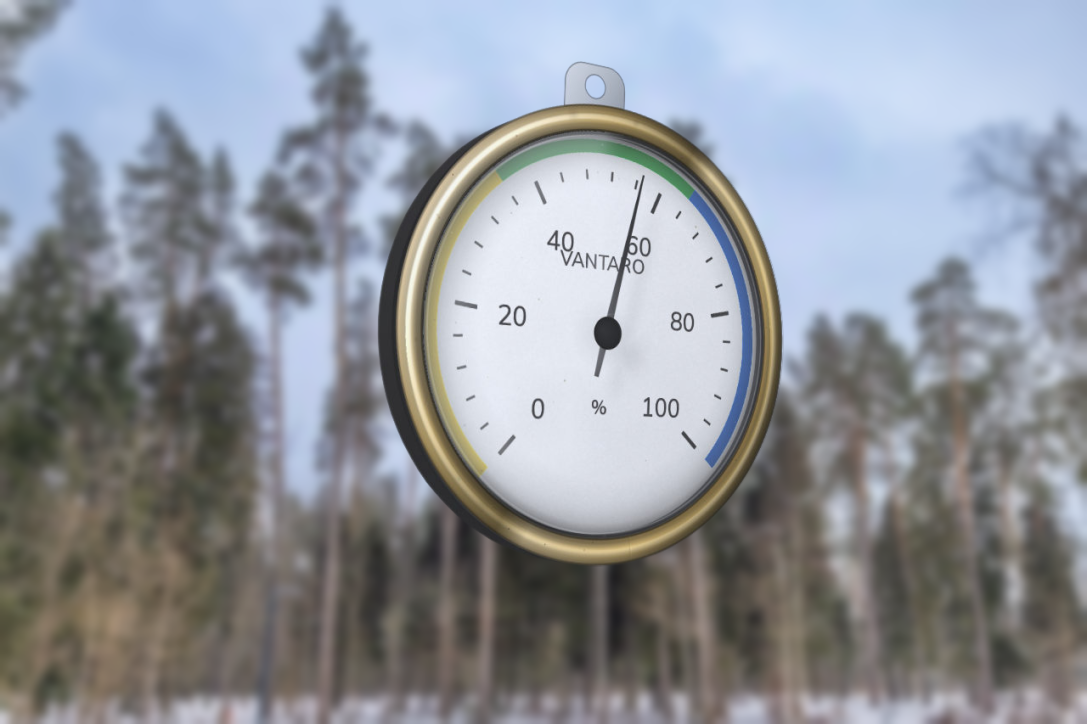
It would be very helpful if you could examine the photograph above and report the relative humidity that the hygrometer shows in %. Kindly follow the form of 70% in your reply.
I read 56%
